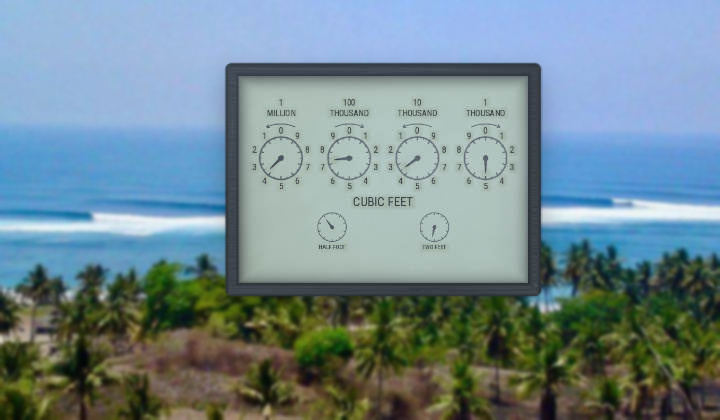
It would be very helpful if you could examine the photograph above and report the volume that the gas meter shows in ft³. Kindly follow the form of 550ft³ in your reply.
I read 373500ft³
